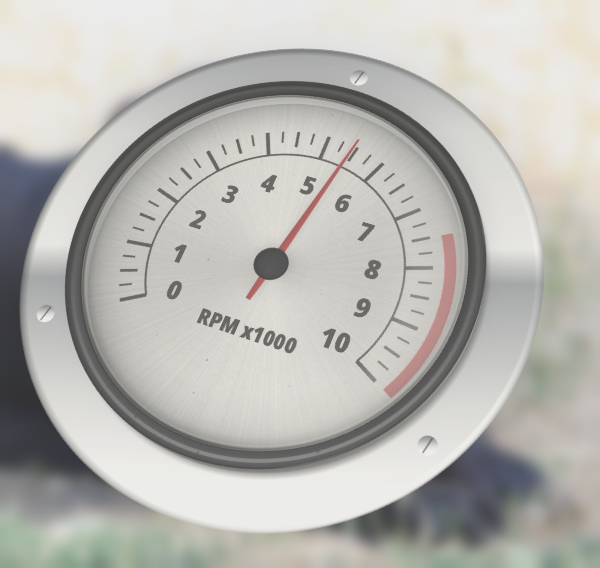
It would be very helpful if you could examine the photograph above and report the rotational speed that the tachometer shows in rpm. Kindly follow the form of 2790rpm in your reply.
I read 5500rpm
